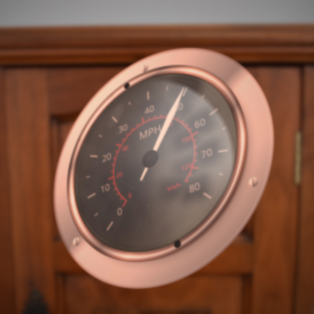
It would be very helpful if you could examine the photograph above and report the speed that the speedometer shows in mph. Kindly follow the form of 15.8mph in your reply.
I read 50mph
